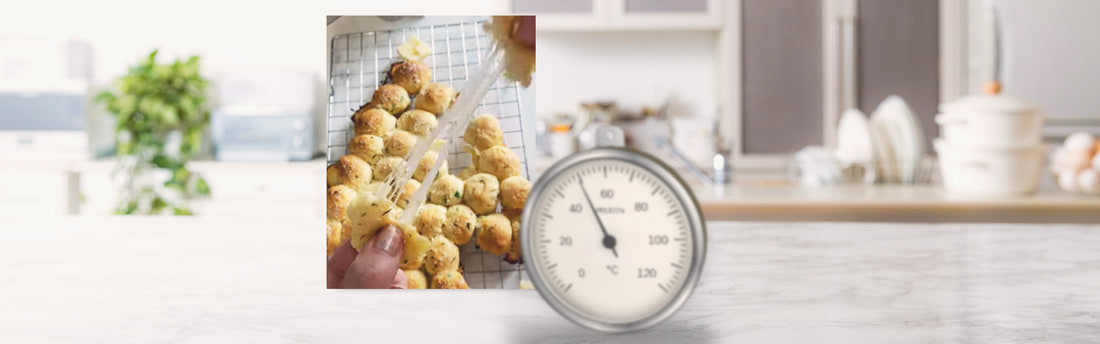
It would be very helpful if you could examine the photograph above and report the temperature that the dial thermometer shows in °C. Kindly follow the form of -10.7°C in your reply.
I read 50°C
